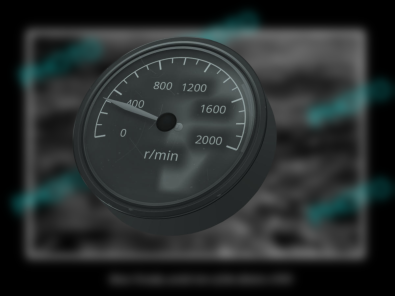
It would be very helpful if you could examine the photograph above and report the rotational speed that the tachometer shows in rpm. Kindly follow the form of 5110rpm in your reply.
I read 300rpm
